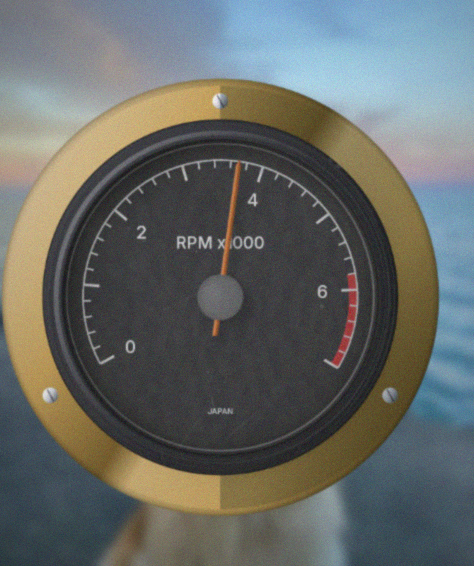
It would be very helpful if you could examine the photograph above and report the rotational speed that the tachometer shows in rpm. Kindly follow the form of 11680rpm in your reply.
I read 3700rpm
